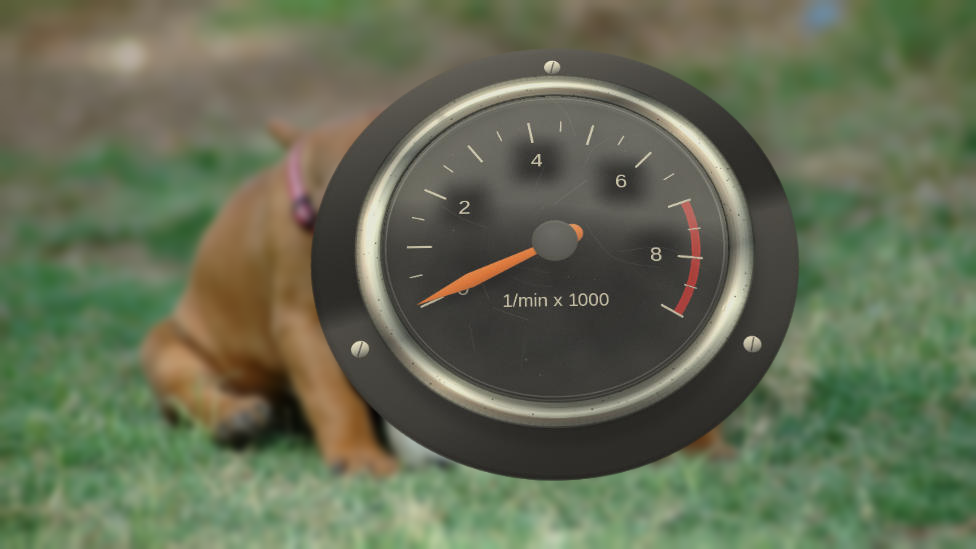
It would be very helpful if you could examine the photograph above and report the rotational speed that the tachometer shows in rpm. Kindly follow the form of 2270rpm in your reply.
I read 0rpm
